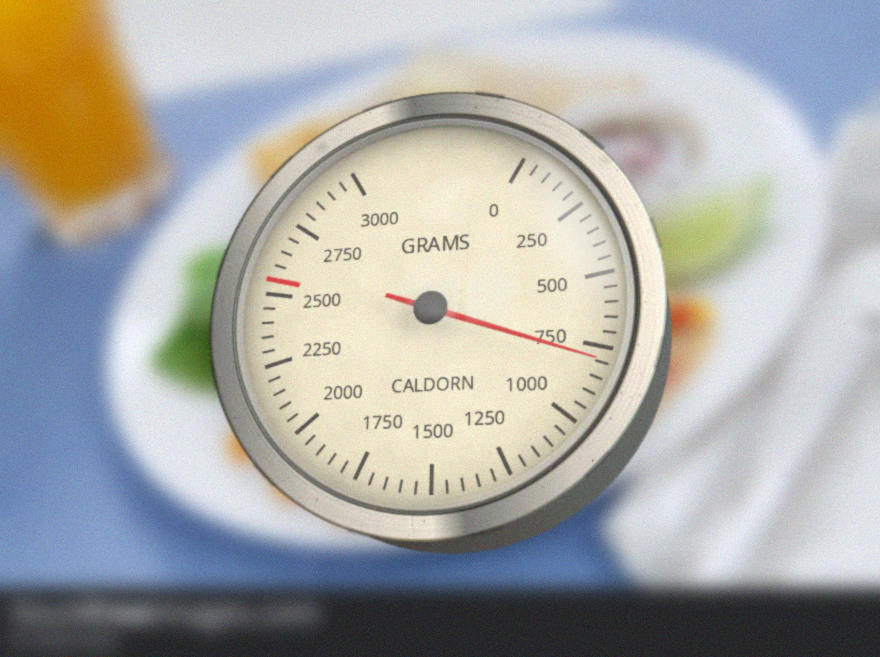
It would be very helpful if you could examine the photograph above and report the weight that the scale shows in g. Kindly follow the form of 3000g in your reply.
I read 800g
